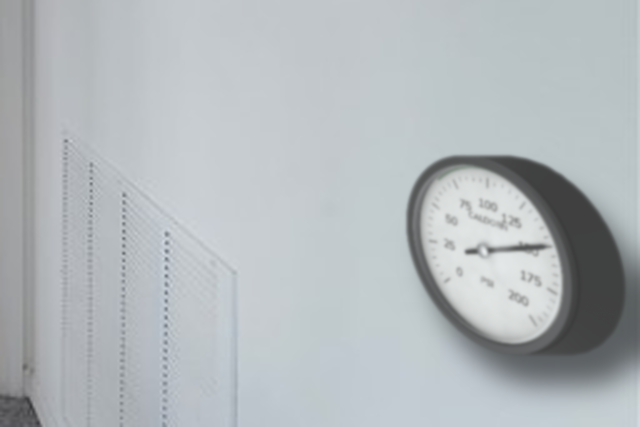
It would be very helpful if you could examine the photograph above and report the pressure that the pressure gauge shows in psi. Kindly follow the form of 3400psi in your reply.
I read 150psi
